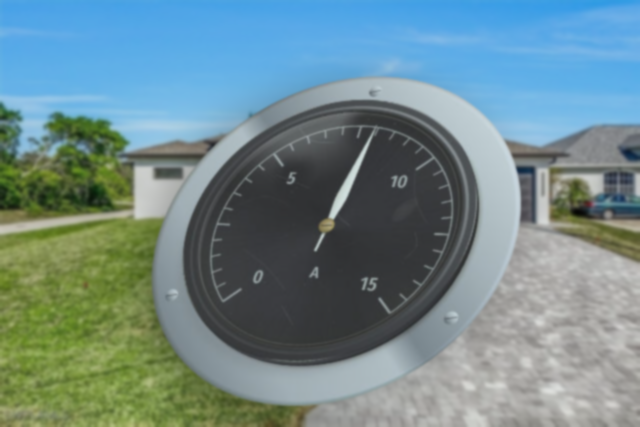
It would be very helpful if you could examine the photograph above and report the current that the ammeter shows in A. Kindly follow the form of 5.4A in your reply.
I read 8A
